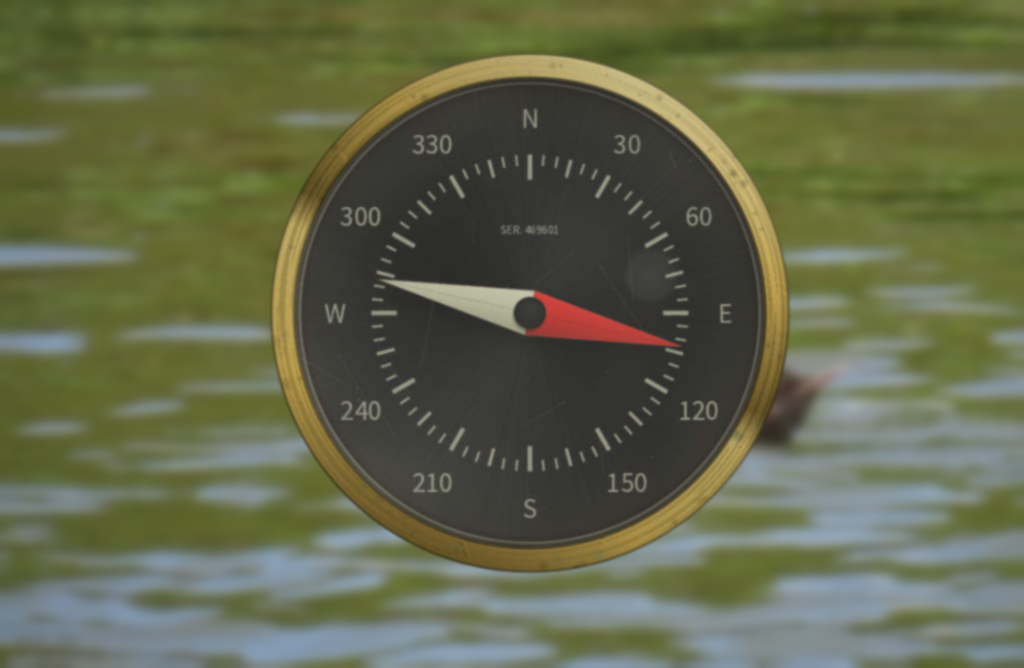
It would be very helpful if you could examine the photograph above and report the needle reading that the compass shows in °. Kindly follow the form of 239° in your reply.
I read 102.5°
